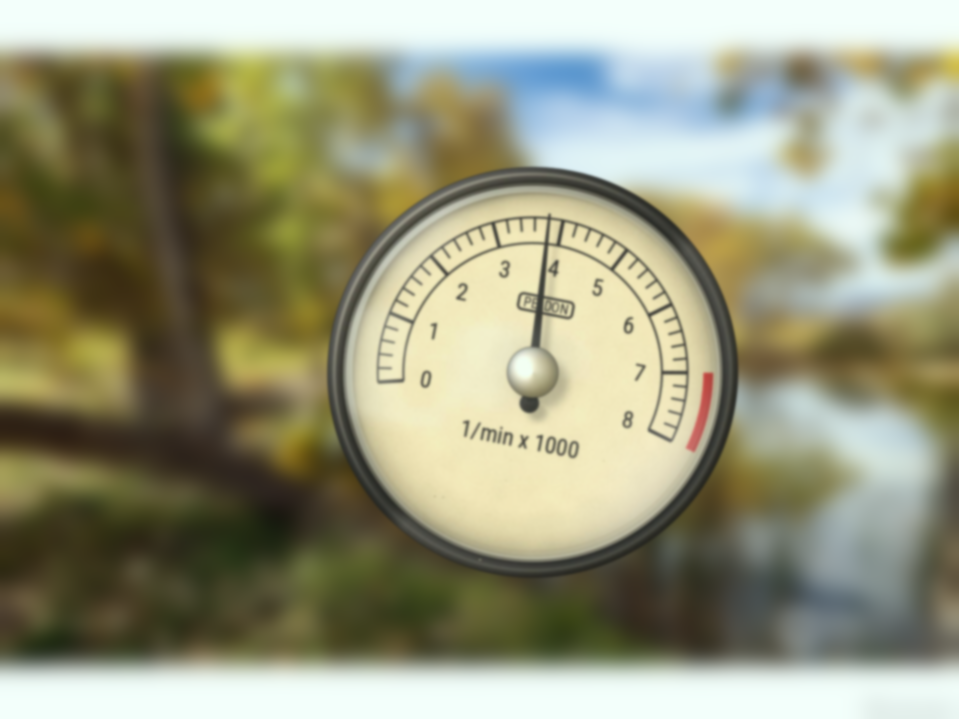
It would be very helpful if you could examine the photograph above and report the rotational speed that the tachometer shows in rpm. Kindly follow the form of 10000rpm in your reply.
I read 3800rpm
